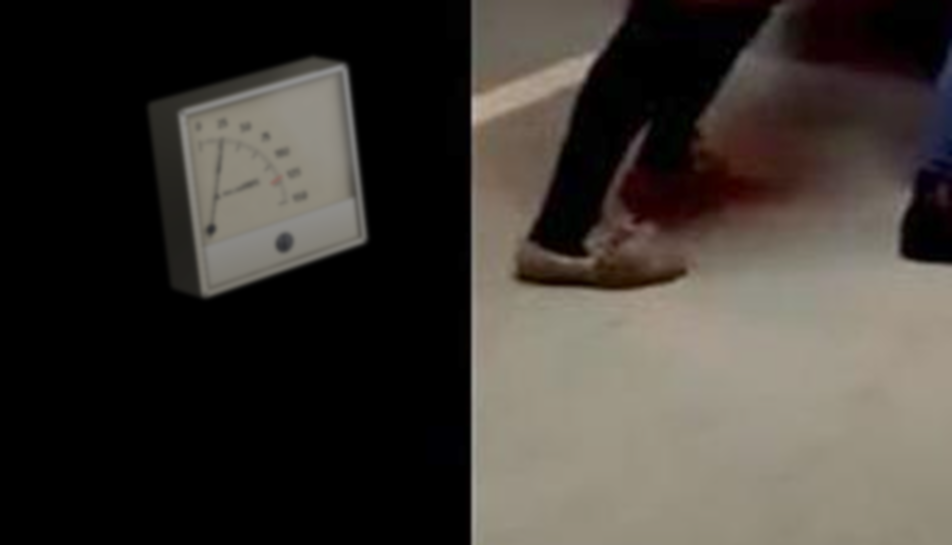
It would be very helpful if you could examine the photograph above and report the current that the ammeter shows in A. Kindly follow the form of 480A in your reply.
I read 25A
